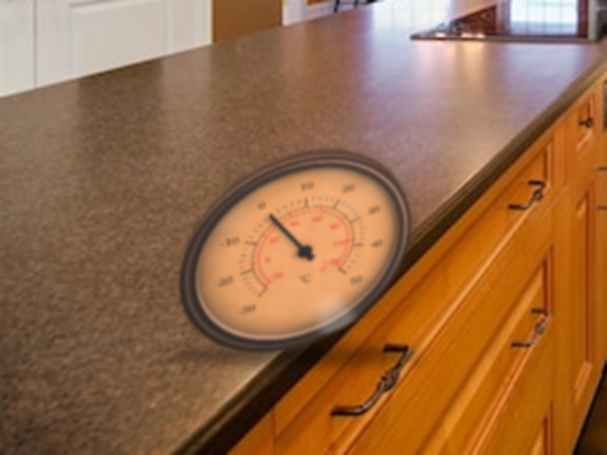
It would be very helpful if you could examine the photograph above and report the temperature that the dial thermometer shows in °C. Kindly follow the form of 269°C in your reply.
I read 0°C
